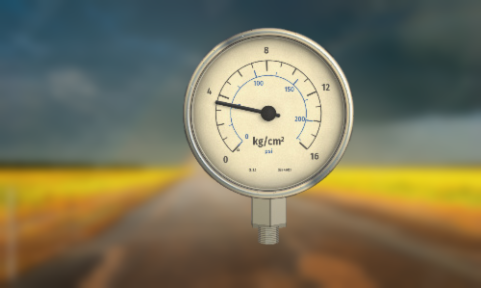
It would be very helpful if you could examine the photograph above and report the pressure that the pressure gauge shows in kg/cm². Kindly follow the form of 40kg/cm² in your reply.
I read 3.5kg/cm²
